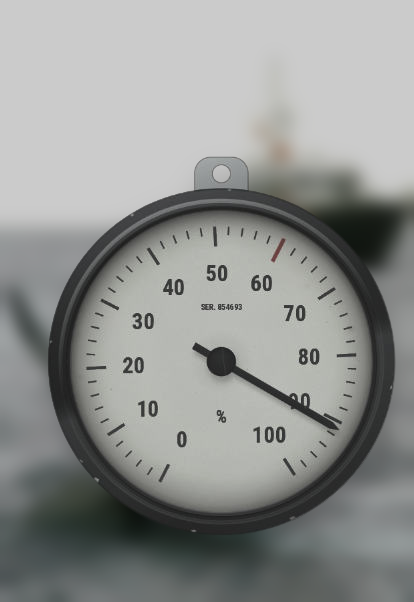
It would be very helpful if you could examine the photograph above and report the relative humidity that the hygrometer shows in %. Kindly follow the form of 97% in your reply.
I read 91%
